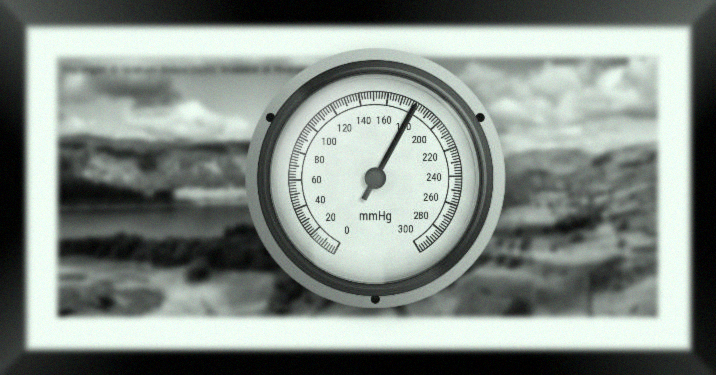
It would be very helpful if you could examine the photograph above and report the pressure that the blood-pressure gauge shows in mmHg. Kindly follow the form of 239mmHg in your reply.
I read 180mmHg
